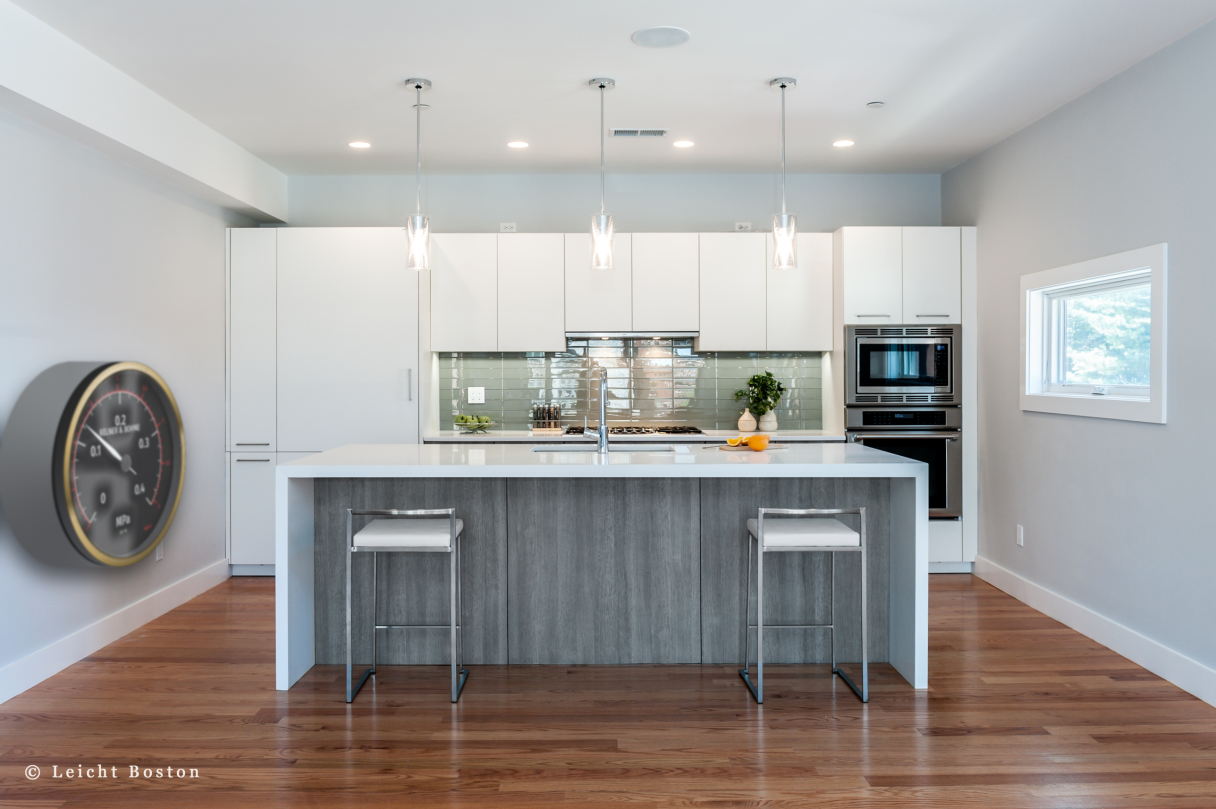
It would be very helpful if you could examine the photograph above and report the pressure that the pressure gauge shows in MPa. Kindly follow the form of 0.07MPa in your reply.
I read 0.12MPa
